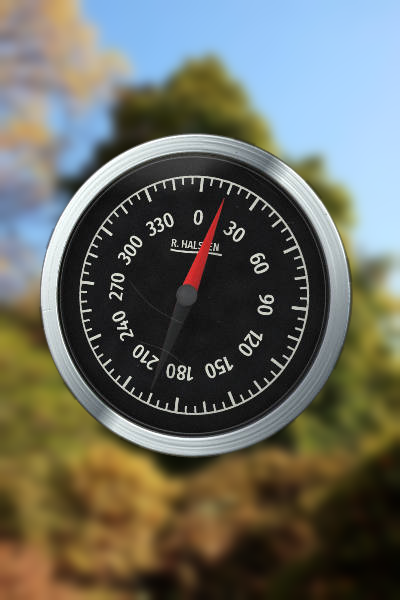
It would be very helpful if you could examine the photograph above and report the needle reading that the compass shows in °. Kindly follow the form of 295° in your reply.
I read 15°
